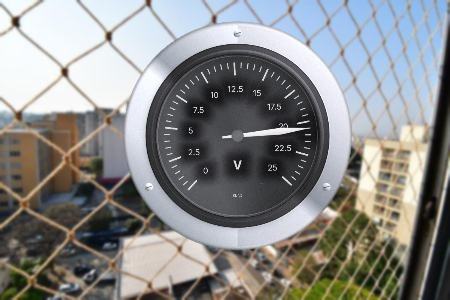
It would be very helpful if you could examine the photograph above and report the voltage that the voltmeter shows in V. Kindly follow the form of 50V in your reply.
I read 20.5V
